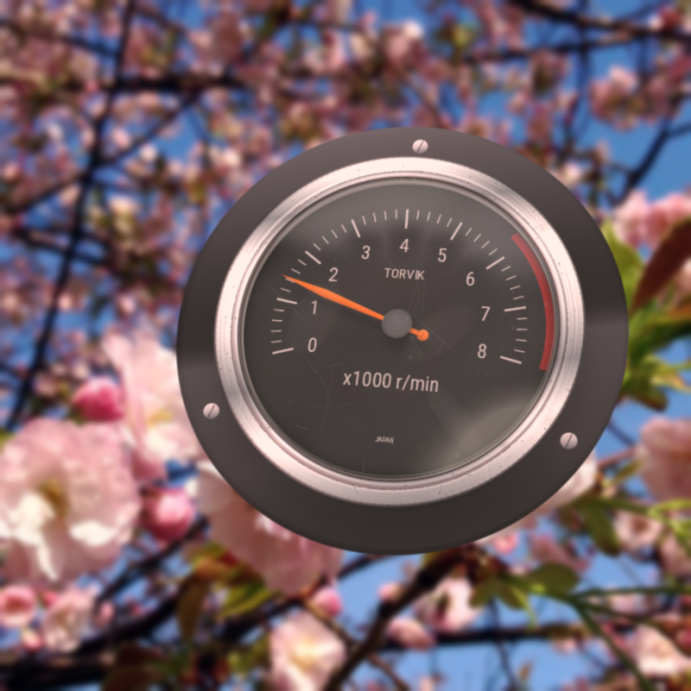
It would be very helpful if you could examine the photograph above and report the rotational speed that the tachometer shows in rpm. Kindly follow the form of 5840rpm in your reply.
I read 1400rpm
